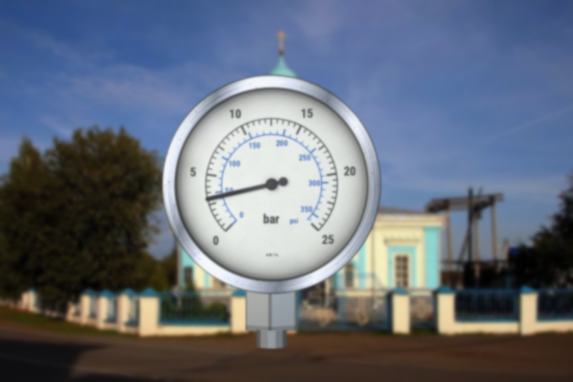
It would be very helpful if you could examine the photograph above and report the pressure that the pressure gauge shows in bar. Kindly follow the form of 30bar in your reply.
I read 3bar
